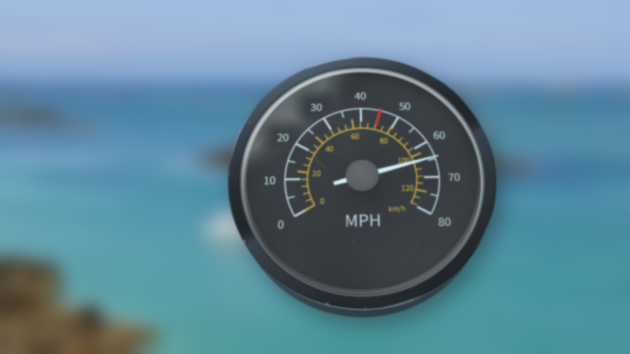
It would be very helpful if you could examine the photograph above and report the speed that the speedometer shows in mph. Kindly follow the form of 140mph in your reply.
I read 65mph
